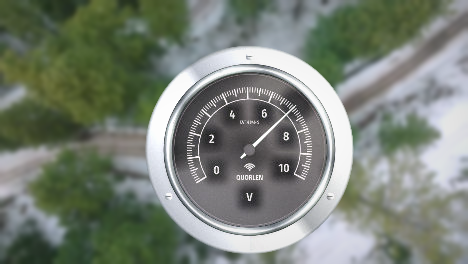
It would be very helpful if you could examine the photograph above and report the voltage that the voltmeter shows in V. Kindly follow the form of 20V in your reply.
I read 7V
